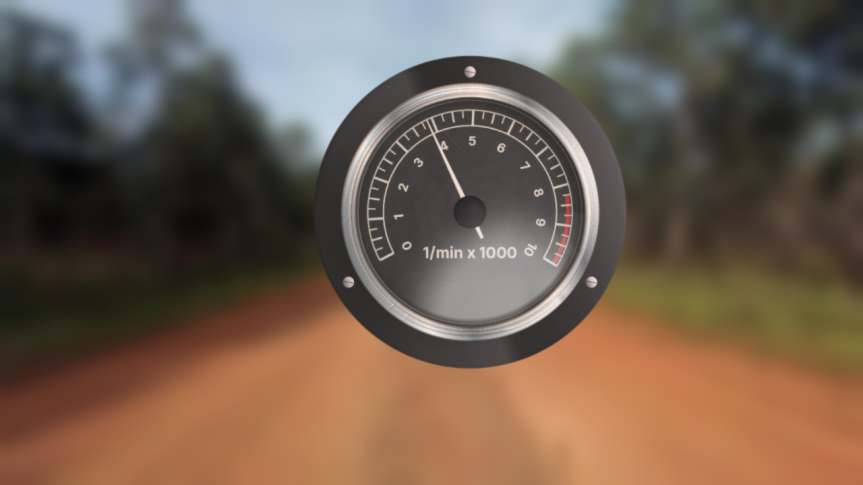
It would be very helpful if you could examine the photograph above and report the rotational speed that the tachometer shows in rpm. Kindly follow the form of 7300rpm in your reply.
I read 3875rpm
